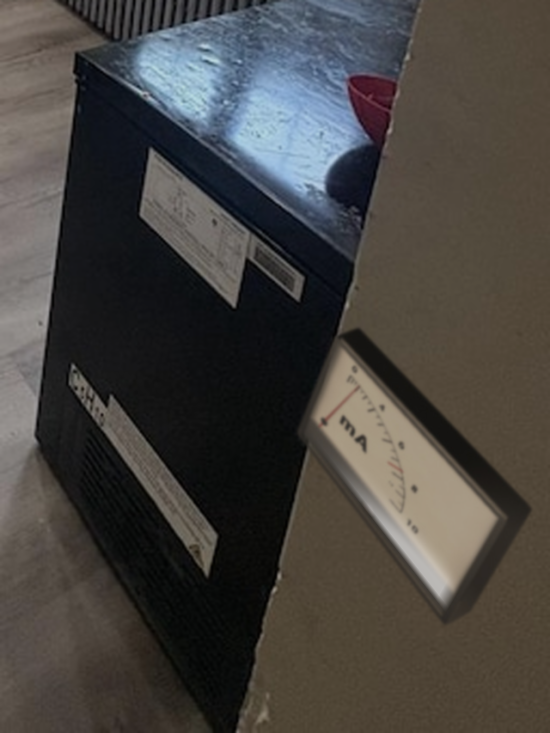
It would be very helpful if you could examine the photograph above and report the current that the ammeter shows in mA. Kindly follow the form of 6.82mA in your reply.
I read 2mA
